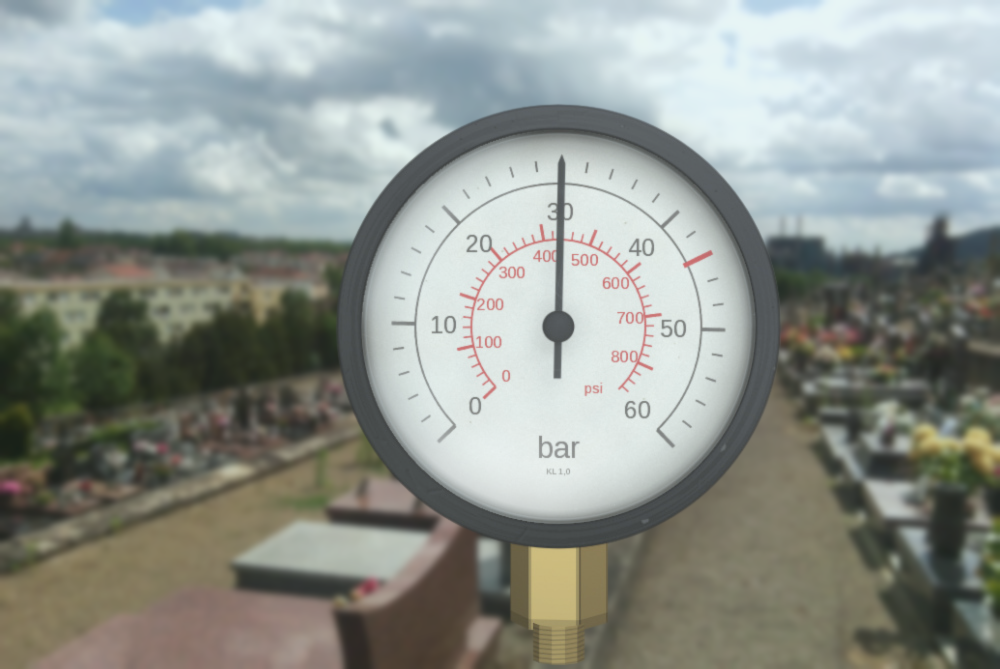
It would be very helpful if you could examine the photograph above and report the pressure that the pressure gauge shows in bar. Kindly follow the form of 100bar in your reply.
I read 30bar
